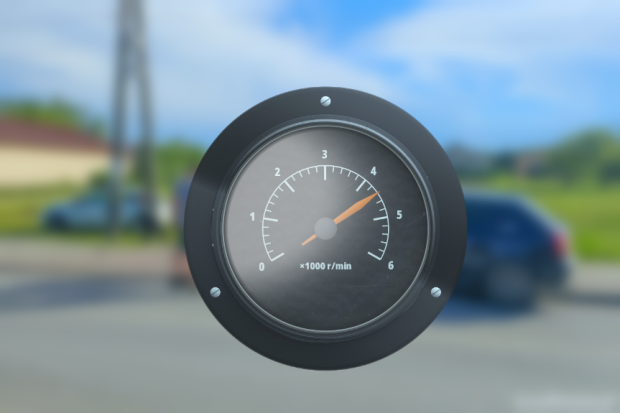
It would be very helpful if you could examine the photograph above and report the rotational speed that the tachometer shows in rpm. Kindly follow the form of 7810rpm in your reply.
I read 4400rpm
